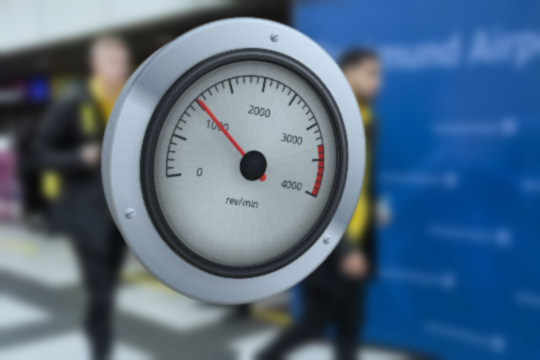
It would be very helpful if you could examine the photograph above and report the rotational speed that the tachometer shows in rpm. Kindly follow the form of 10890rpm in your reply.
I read 1000rpm
